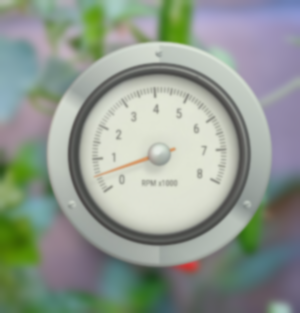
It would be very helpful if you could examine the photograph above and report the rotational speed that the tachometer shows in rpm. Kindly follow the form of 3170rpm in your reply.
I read 500rpm
